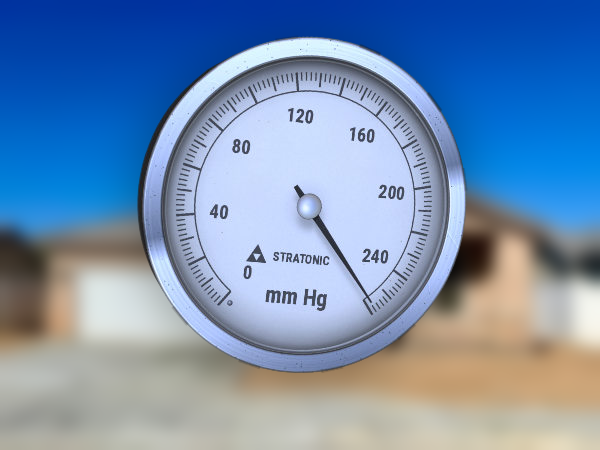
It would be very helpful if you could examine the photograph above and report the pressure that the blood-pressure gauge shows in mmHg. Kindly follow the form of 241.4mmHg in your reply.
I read 258mmHg
